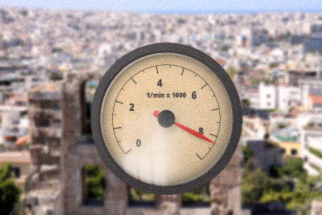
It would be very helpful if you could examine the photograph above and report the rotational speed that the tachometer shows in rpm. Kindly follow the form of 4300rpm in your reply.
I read 8250rpm
